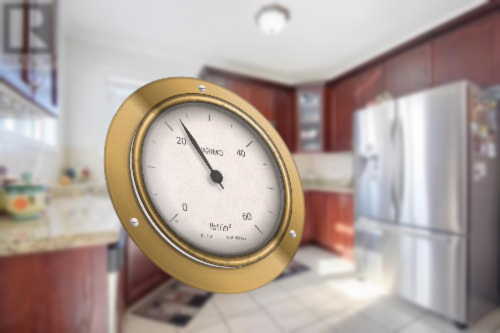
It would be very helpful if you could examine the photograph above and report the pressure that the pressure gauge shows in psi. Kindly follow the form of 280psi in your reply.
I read 22.5psi
